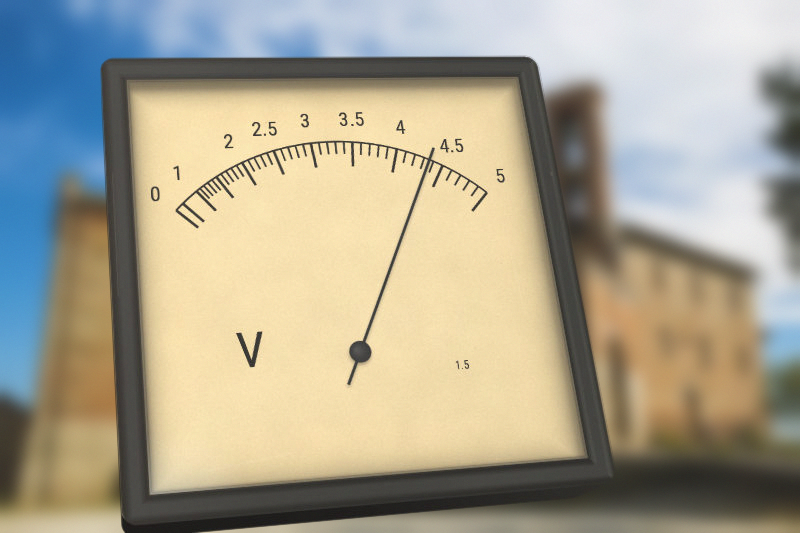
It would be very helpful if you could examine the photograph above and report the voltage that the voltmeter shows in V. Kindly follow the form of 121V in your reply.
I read 4.35V
